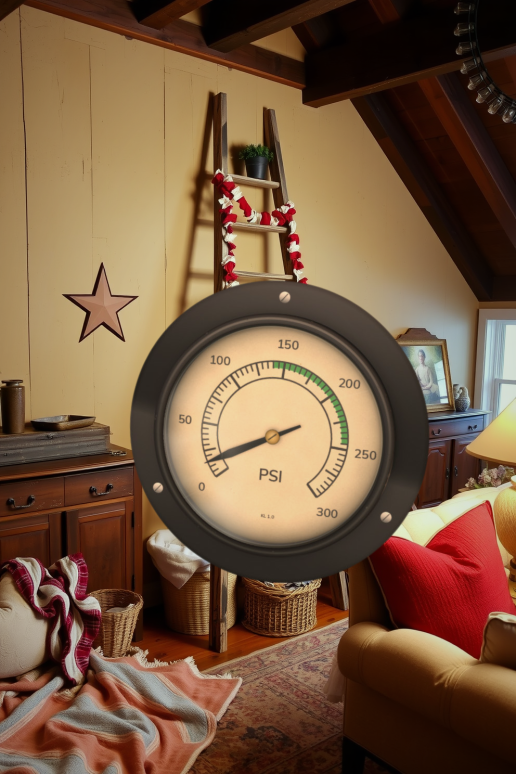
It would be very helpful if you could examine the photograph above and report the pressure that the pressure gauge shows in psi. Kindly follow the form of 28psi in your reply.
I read 15psi
